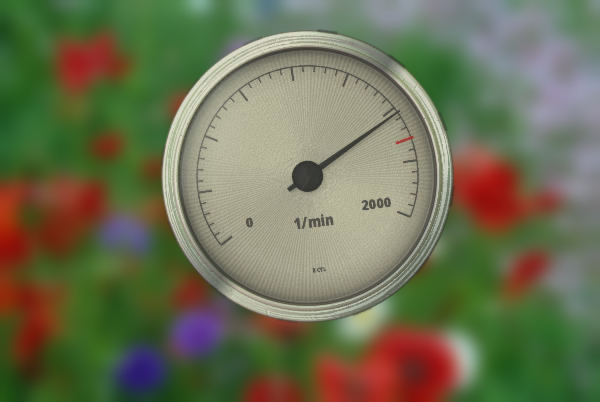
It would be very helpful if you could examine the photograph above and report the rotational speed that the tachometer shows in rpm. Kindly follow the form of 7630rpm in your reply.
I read 1525rpm
